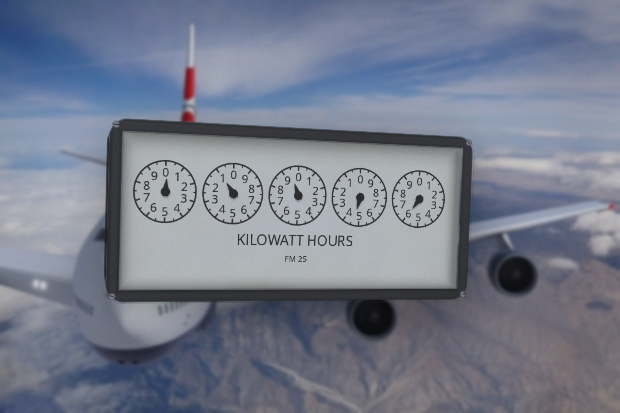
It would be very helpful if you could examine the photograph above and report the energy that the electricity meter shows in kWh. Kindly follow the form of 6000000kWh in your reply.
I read 946kWh
